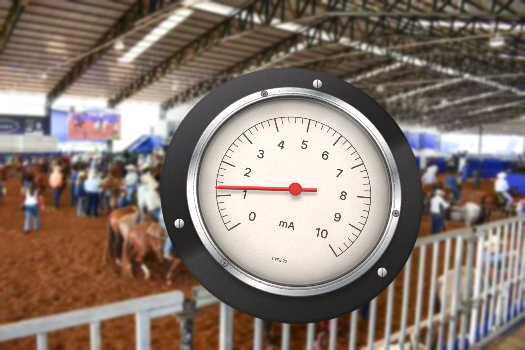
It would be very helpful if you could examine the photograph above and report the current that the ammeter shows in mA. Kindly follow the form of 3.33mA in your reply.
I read 1.2mA
